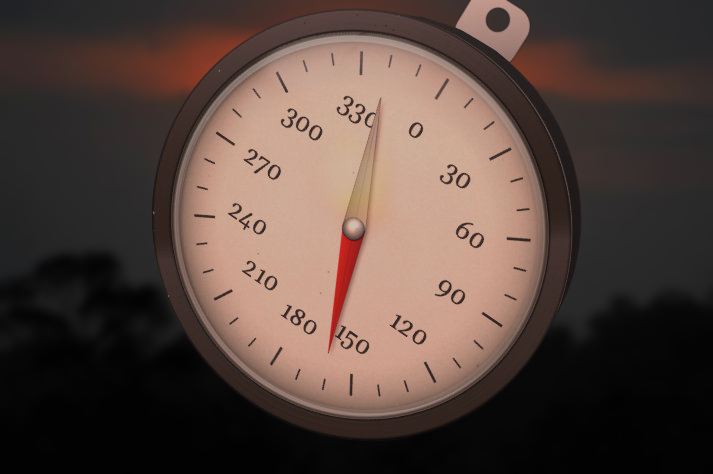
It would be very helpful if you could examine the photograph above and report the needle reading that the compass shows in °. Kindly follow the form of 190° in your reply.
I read 160°
